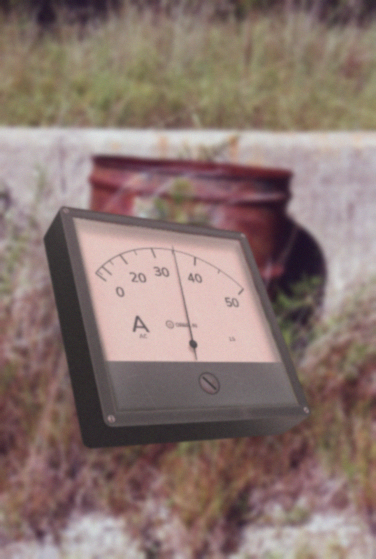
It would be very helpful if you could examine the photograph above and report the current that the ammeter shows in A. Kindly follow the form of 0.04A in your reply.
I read 35A
